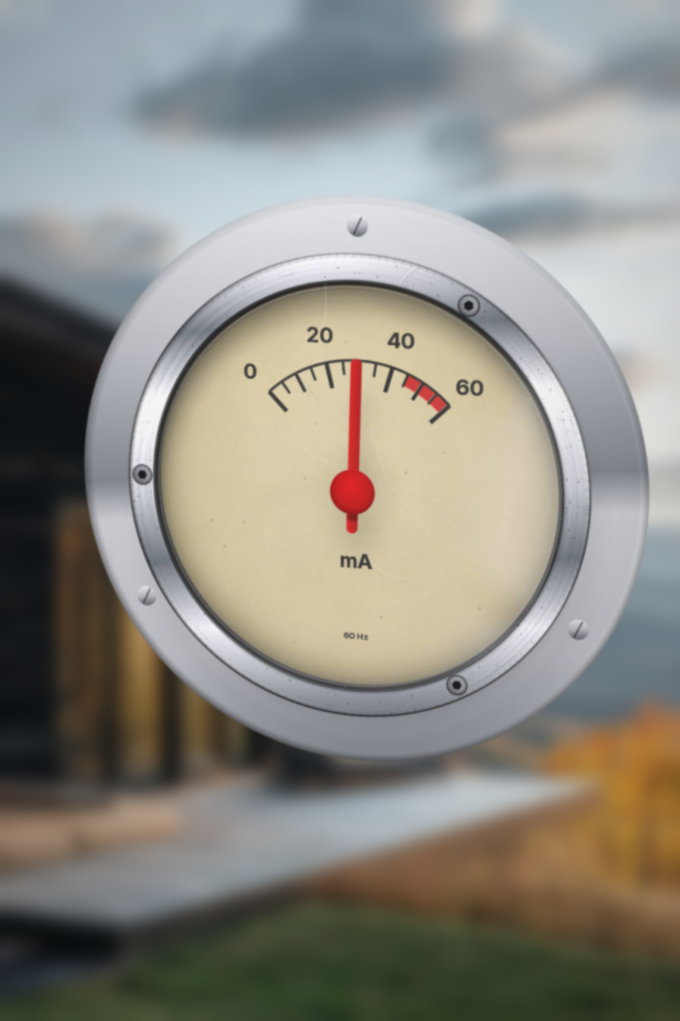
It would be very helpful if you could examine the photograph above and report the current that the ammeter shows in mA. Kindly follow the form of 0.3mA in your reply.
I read 30mA
